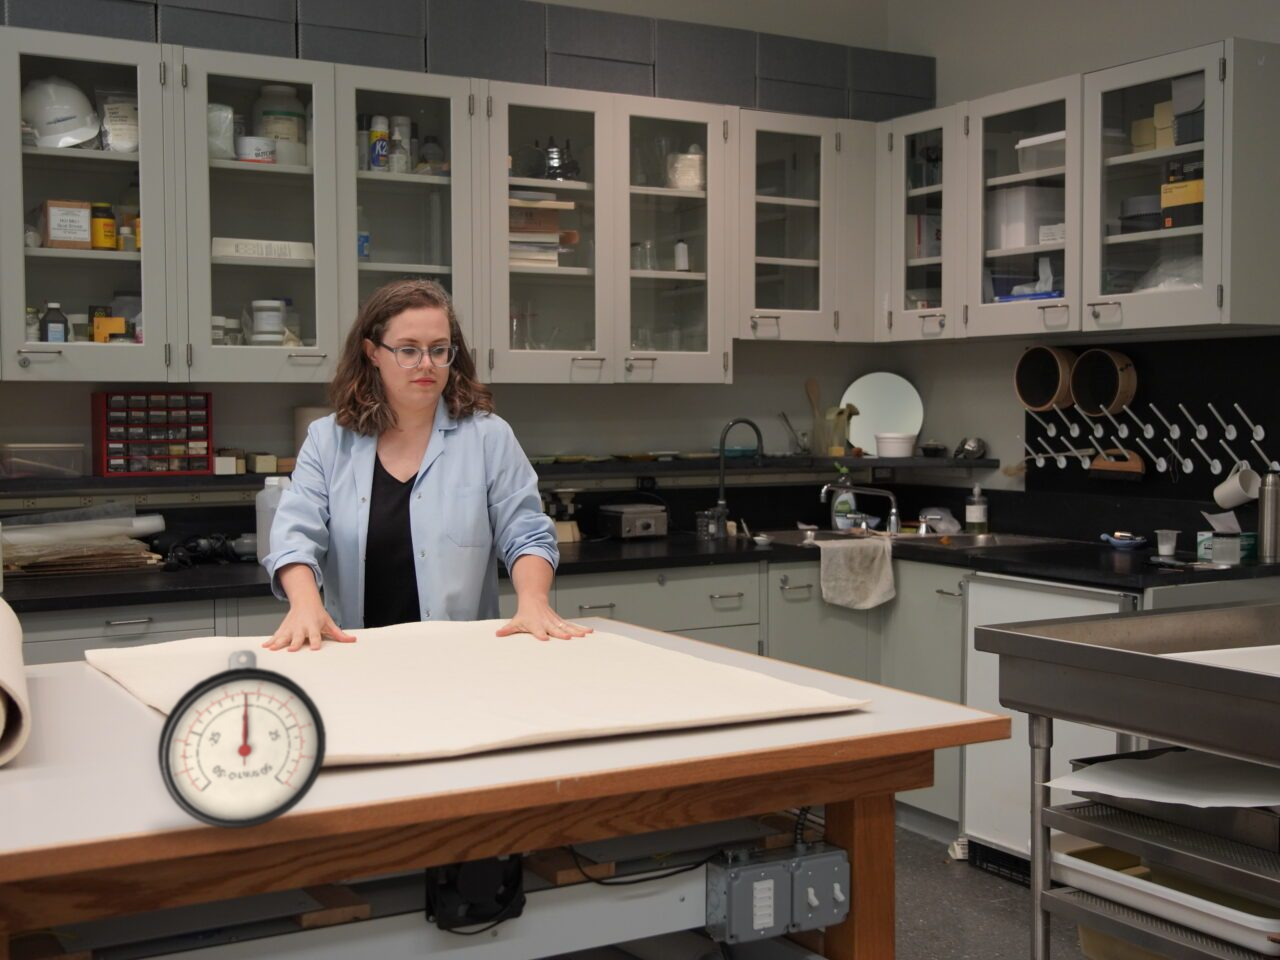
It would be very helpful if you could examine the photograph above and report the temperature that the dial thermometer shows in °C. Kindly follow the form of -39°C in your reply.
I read 0°C
